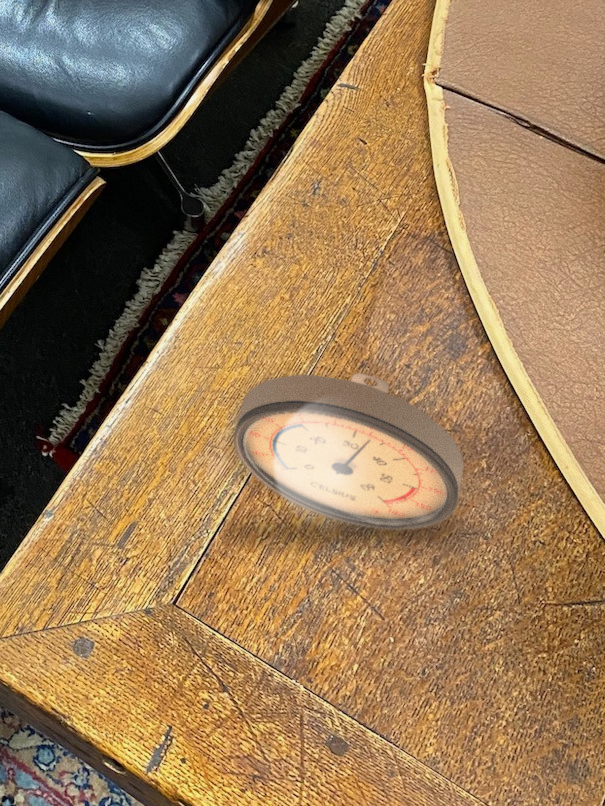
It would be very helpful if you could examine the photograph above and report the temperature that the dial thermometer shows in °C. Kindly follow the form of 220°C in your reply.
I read 32.5°C
